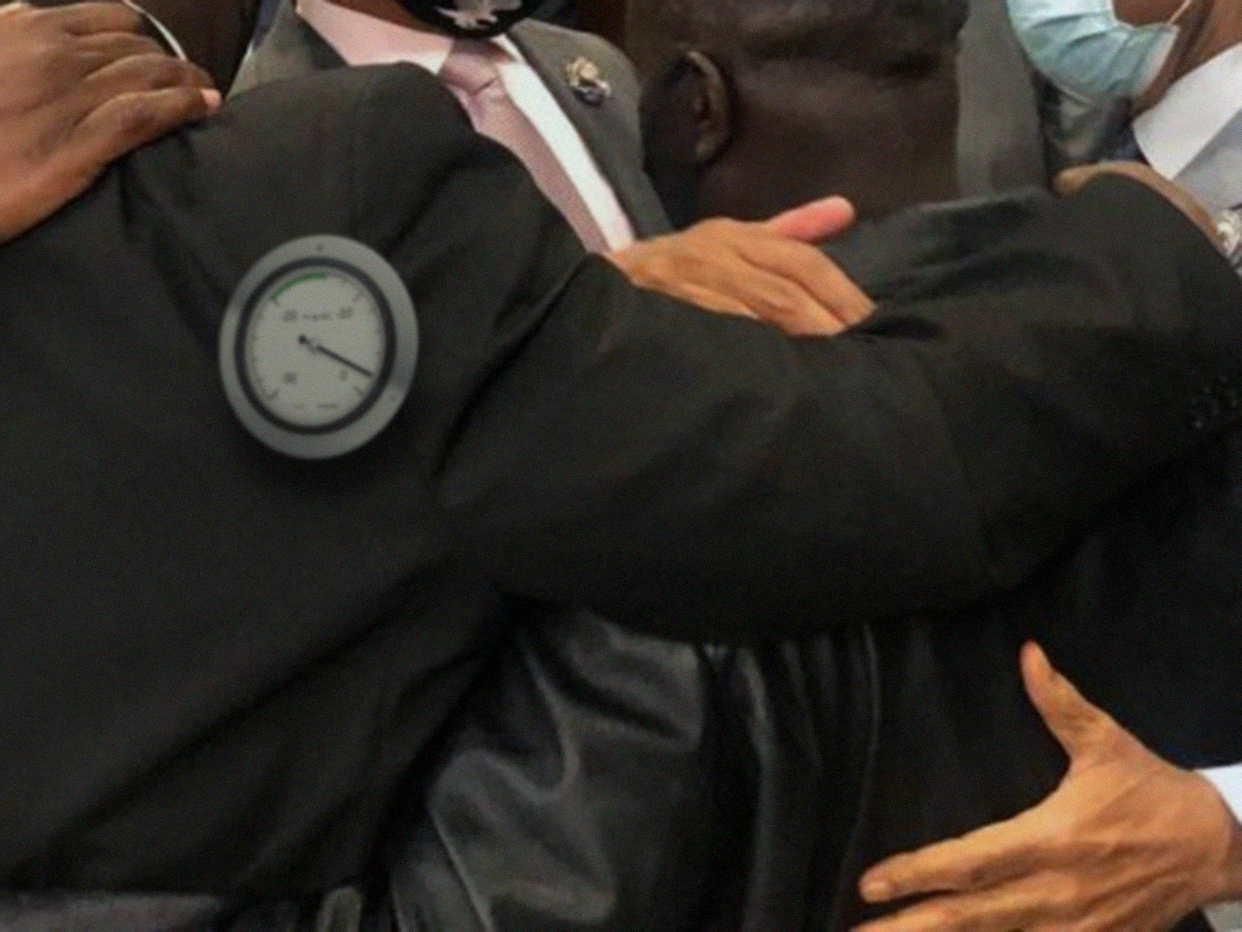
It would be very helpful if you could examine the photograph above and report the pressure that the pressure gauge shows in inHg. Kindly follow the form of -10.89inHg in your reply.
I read -2inHg
